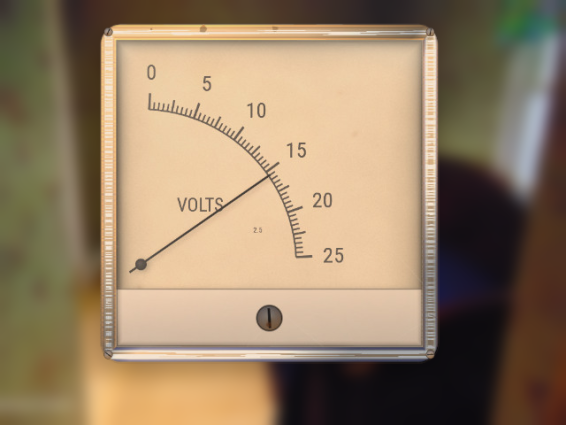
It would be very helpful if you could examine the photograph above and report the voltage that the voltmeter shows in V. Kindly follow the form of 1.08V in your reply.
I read 15.5V
